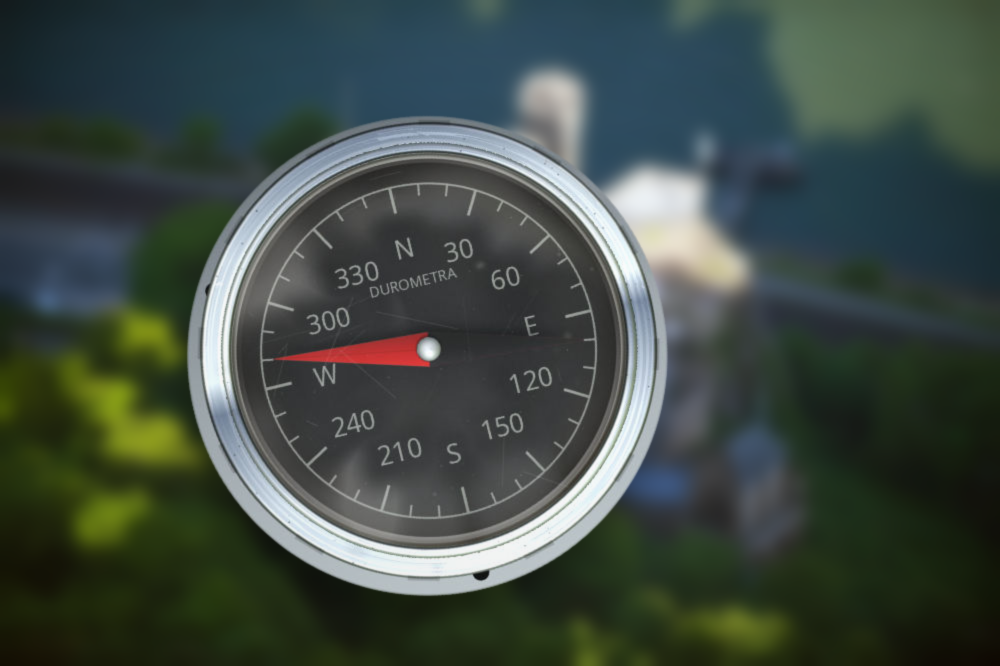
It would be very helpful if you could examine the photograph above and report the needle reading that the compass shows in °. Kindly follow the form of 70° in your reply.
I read 280°
